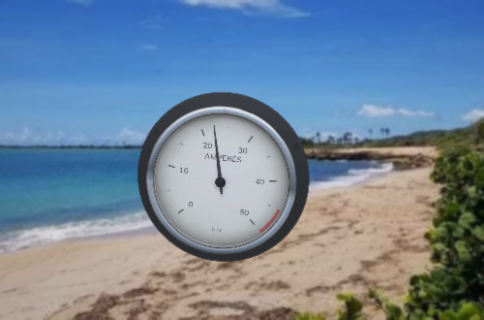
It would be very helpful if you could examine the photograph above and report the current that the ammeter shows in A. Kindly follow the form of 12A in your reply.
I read 22.5A
